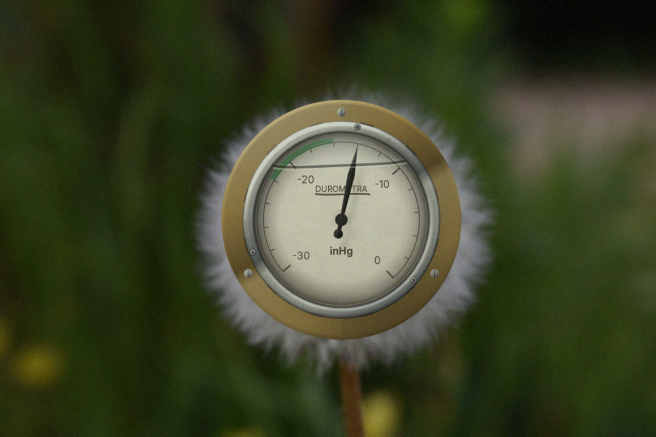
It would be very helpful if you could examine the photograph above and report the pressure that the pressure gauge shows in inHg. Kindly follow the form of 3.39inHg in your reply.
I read -14inHg
